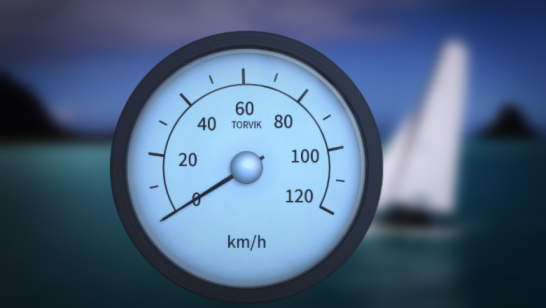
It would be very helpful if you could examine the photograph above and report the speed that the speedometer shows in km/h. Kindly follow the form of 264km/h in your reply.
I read 0km/h
